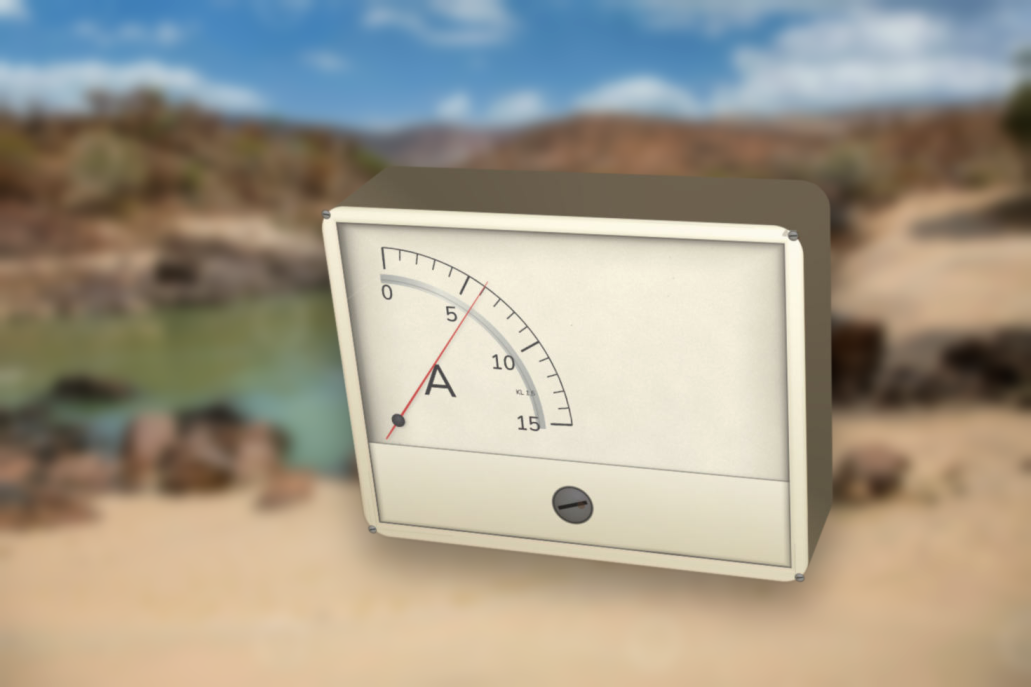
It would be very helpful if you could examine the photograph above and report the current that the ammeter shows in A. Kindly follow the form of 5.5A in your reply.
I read 6A
